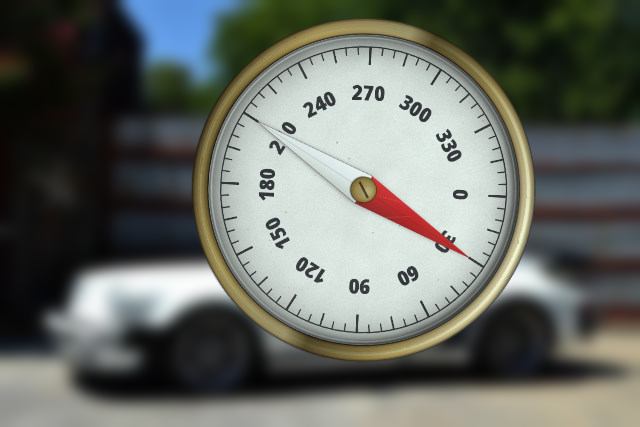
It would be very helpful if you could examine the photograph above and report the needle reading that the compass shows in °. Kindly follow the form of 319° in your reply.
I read 30°
